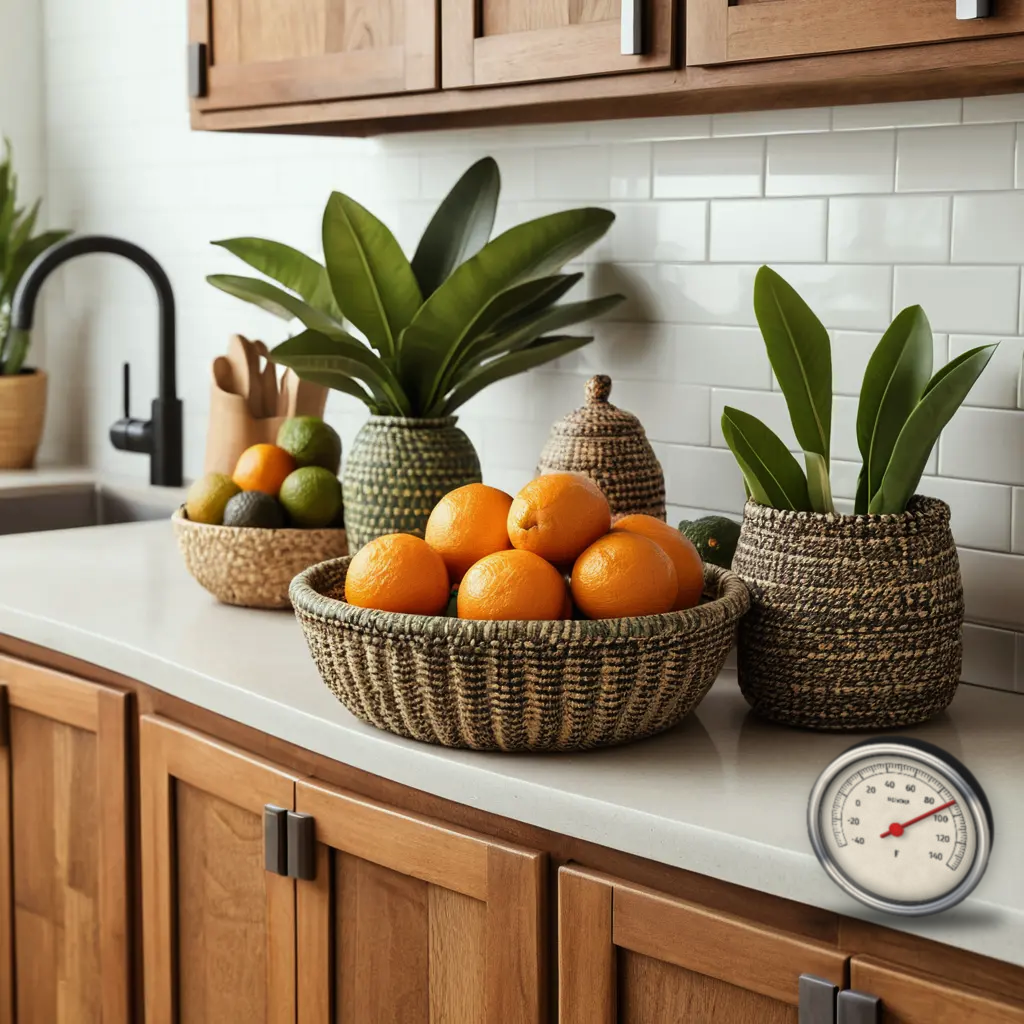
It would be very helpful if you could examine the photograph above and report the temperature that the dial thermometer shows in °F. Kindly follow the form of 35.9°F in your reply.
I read 90°F
